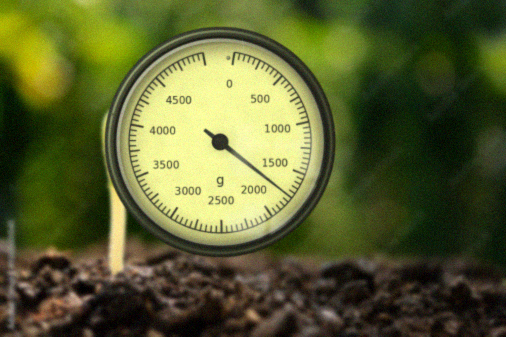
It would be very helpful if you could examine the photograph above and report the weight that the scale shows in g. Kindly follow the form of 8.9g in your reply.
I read 1750g
